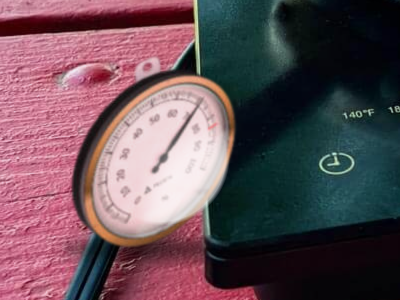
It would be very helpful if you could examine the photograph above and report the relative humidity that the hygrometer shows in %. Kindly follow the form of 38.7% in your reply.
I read 70%
